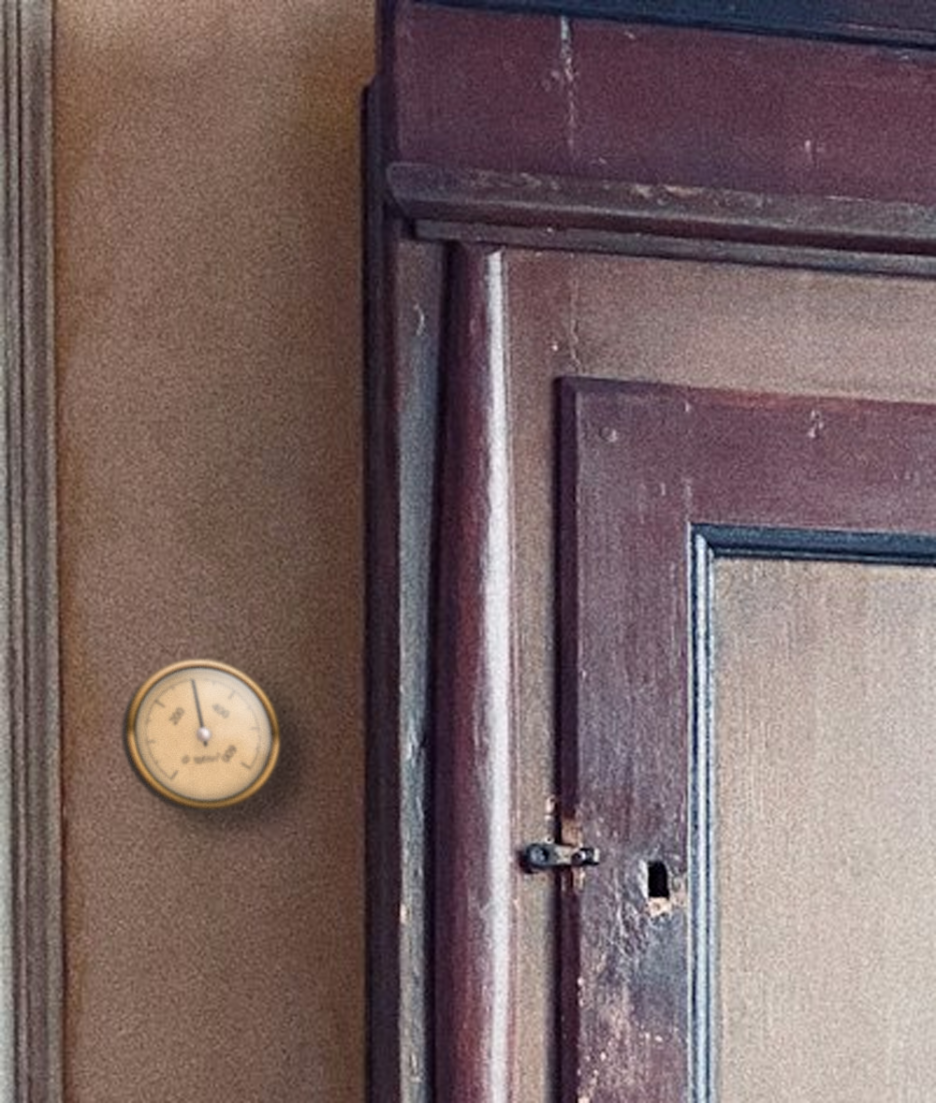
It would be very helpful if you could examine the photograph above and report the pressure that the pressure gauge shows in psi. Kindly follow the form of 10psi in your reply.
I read 300psi
